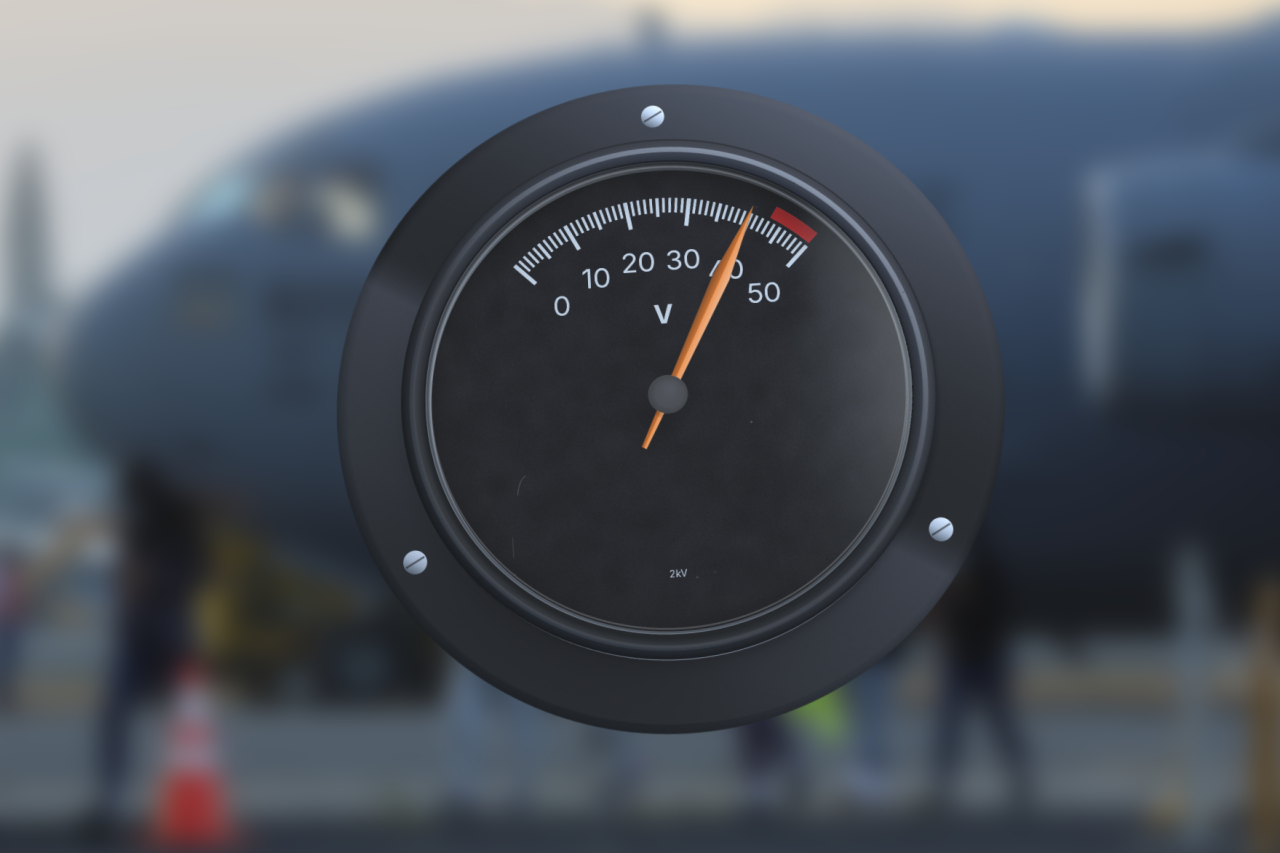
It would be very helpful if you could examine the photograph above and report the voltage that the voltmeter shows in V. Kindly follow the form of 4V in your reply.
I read 40V
